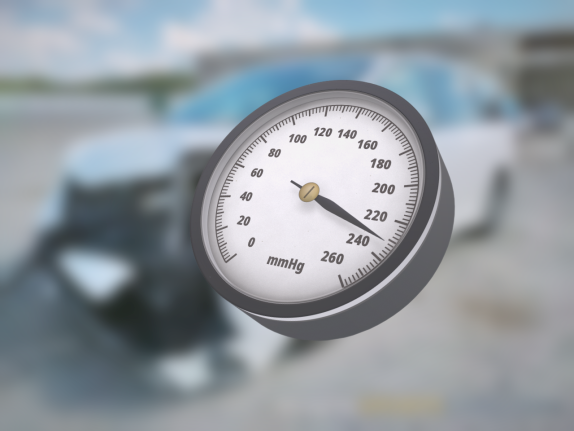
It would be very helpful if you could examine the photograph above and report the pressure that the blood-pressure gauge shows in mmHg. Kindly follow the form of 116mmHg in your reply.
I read 232mmHg
